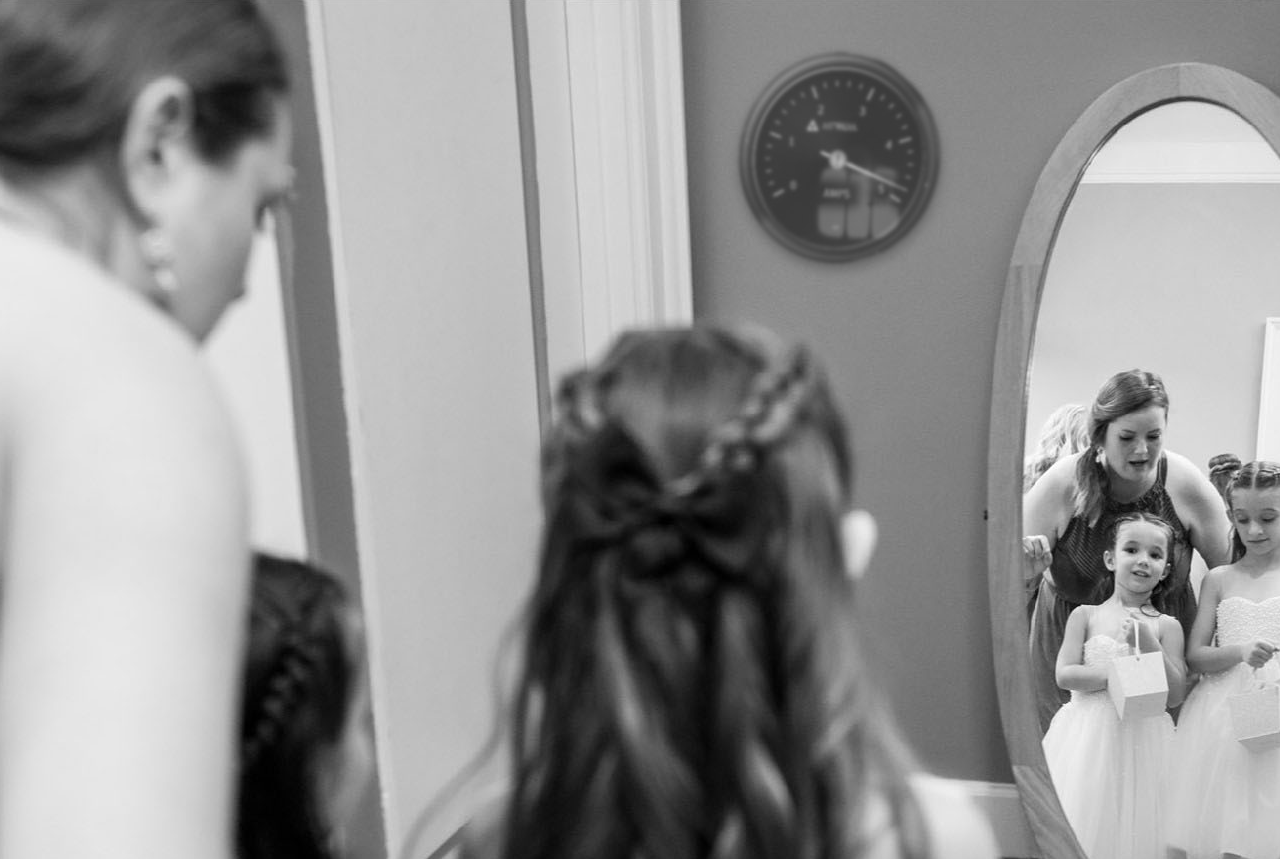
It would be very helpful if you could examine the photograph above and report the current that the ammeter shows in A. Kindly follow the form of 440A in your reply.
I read 4.8A
